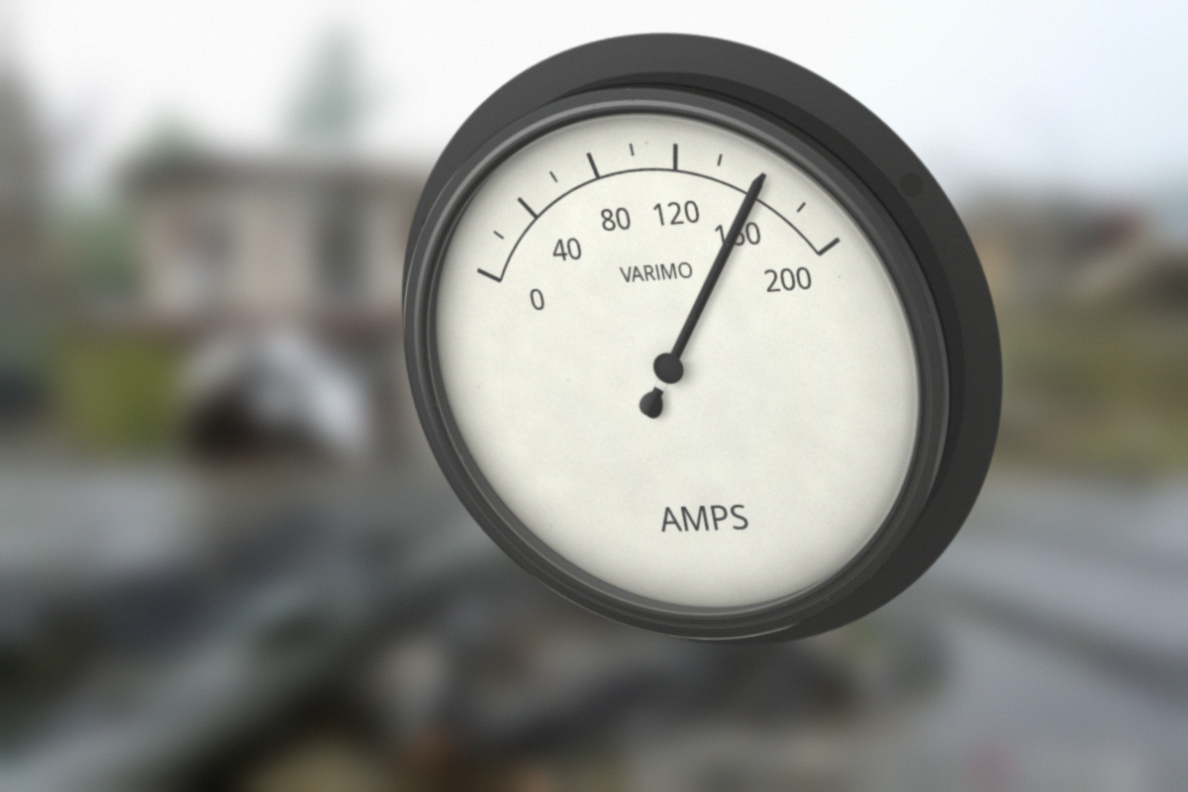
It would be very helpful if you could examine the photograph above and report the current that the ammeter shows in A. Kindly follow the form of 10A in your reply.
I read 160A
